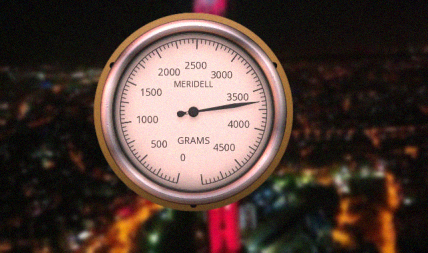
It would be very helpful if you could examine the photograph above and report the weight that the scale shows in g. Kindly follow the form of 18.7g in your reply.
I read 3650g
